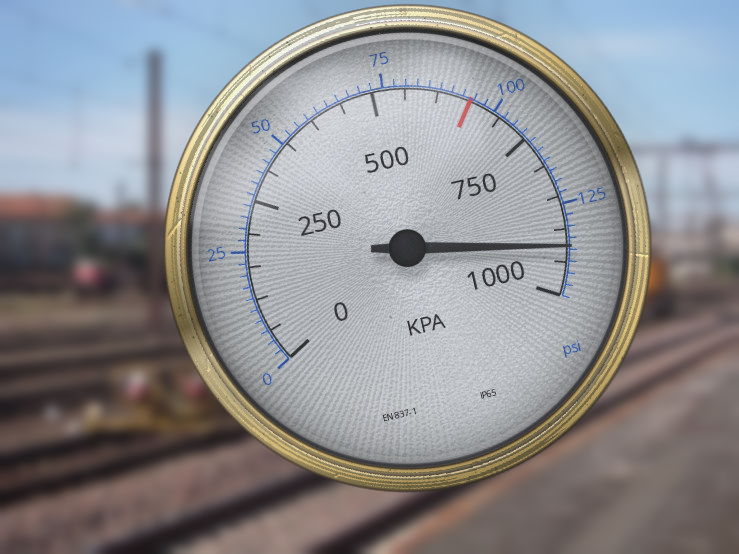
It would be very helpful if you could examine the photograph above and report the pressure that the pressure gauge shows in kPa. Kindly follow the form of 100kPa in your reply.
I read 925kPa
